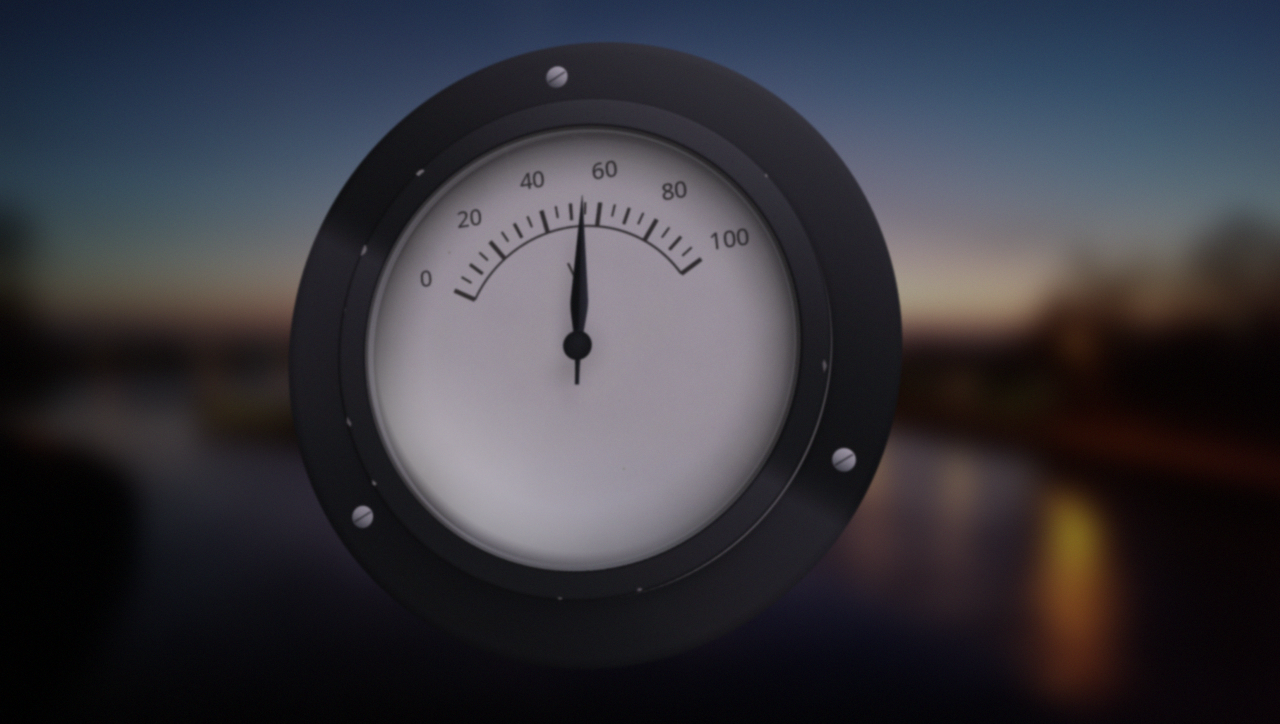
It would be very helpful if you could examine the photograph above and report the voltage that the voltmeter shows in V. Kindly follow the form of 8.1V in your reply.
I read 55V
